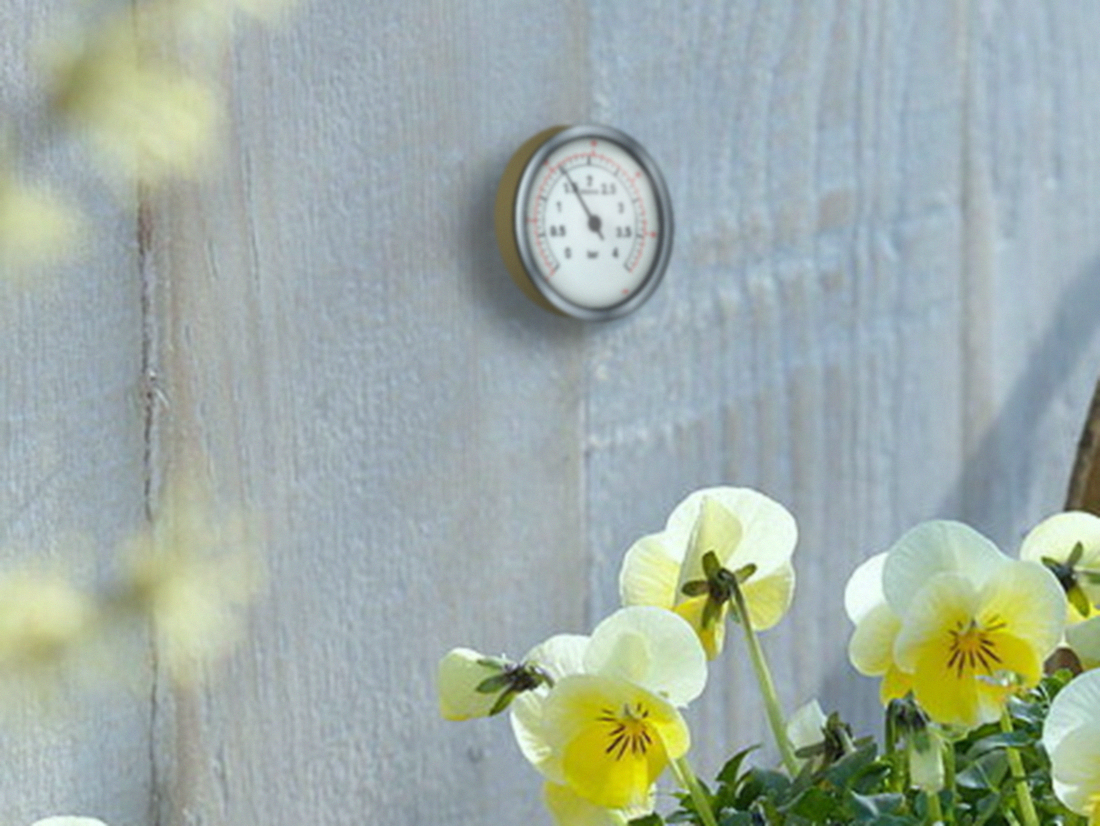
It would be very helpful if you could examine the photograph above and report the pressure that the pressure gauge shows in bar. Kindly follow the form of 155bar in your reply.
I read 1.5bar
